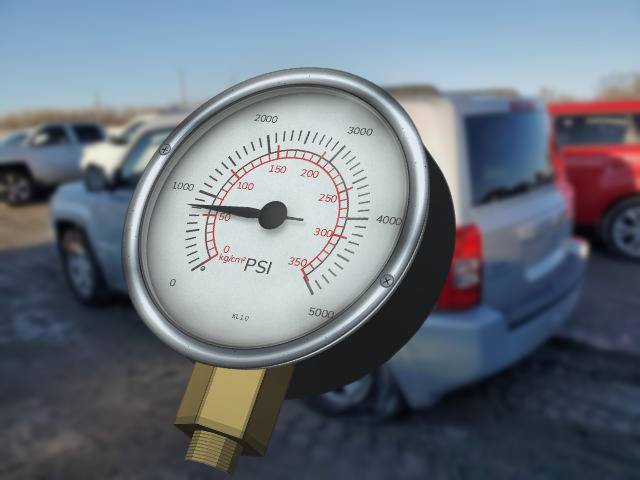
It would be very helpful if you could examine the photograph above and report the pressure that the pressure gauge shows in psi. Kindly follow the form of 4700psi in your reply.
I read 800psi
